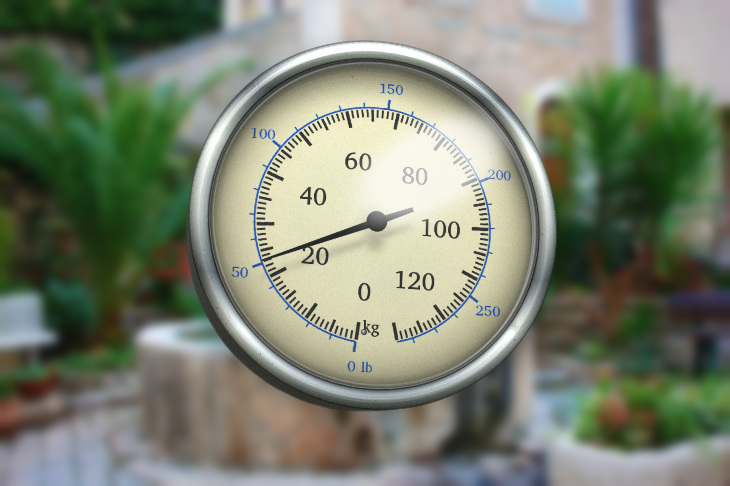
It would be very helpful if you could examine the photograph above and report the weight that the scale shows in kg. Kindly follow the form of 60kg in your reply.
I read 23kg
